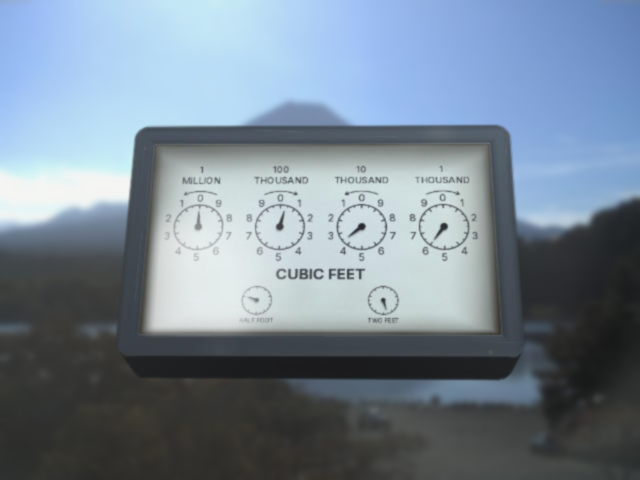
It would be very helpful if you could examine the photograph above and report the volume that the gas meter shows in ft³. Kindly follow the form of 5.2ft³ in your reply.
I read 3600ft³
